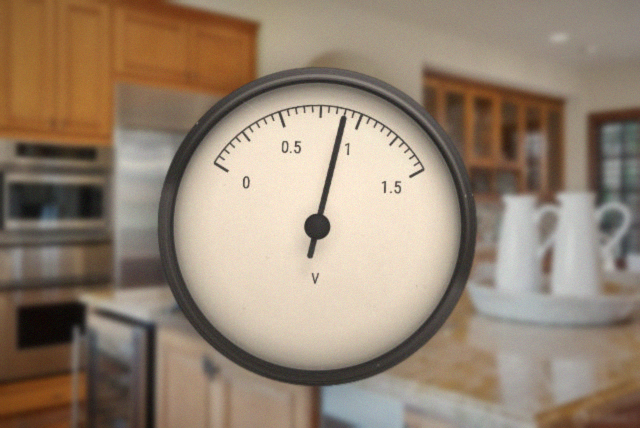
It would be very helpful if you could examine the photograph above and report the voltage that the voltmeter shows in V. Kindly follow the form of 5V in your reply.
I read 0.9V
